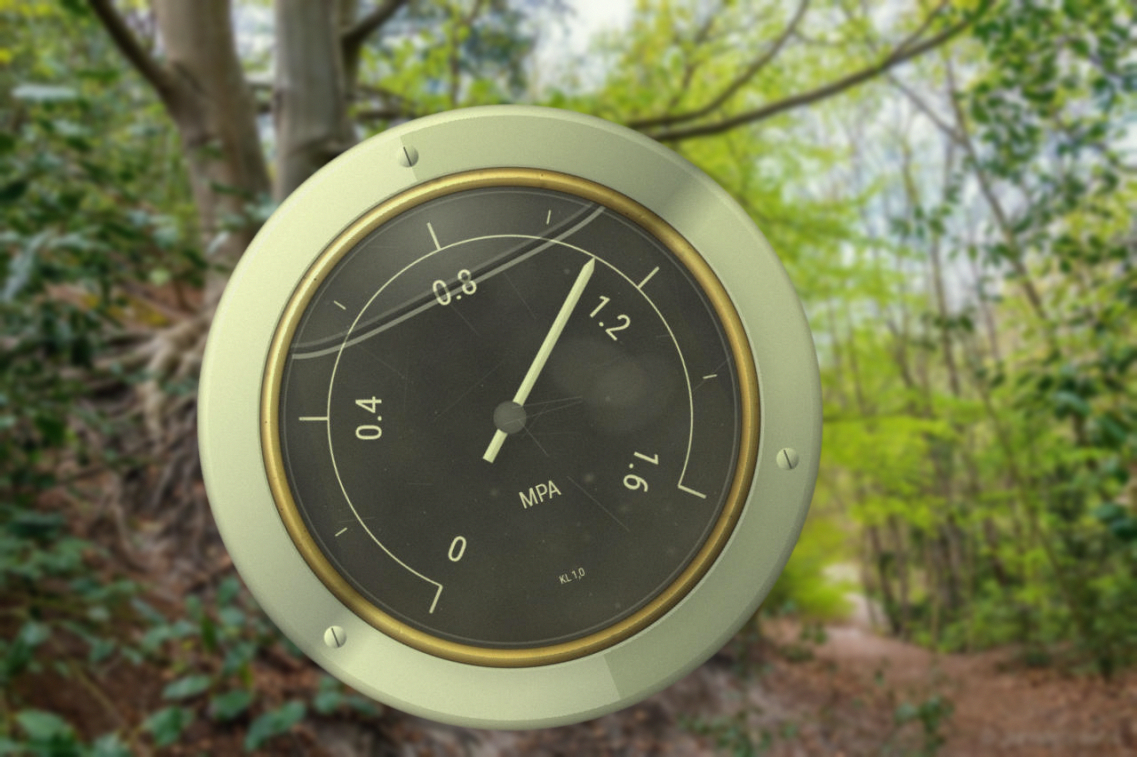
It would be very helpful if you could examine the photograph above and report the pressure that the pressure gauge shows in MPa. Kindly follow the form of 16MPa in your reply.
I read 1.1MPa
